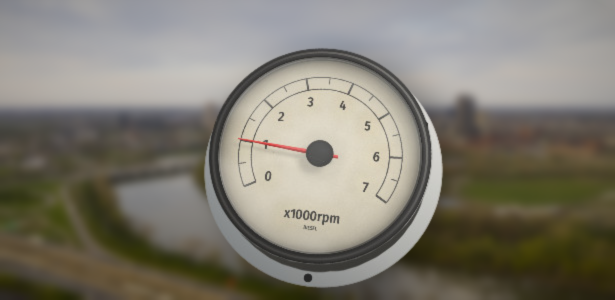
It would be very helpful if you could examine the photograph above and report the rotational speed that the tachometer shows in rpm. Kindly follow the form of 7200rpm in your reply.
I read 1000rpm
